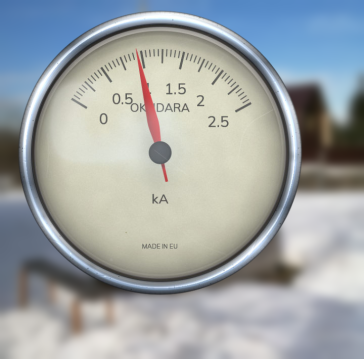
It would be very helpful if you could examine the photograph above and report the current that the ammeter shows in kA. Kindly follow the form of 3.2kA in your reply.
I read 0.95kA
